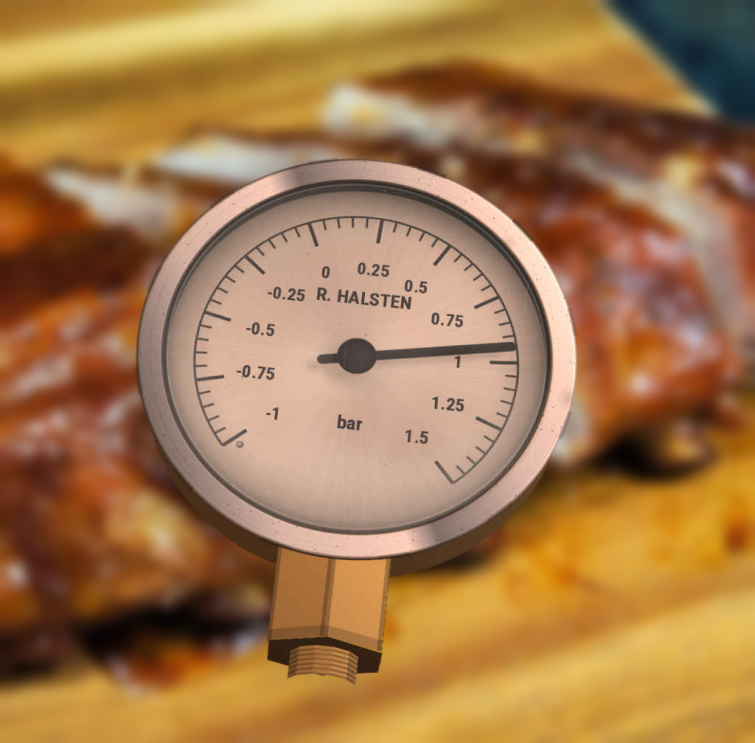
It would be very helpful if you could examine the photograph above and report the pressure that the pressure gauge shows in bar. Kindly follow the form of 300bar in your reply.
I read 0.95bar
